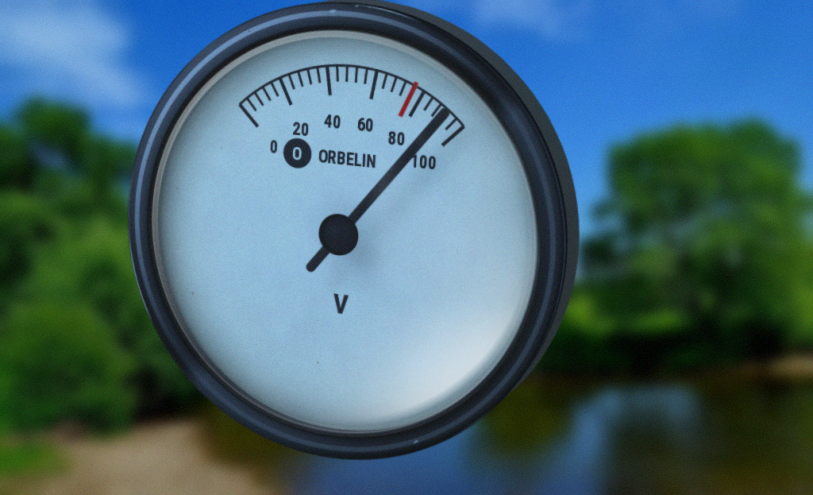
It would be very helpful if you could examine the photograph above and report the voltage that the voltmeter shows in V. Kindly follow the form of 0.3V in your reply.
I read 92V
